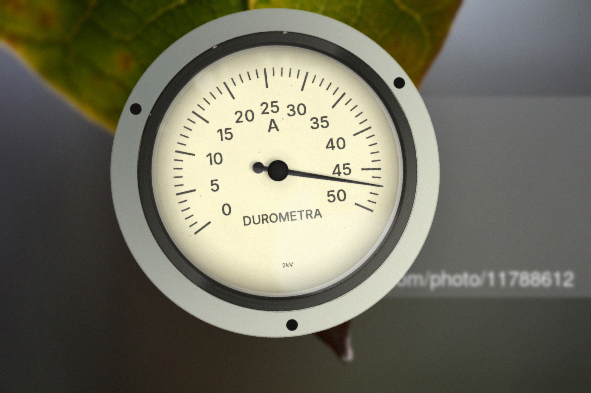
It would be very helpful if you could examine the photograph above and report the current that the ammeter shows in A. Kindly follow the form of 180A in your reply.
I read 47A
